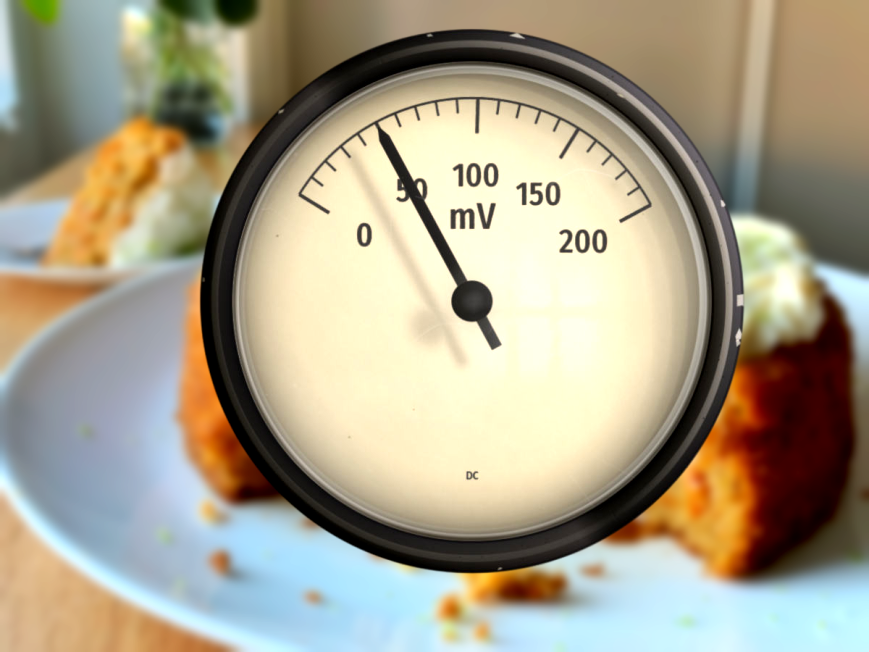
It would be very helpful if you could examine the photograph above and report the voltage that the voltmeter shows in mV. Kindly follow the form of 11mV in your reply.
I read 50mV
